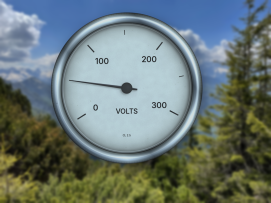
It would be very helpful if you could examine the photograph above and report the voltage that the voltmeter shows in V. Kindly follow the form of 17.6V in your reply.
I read 50V
